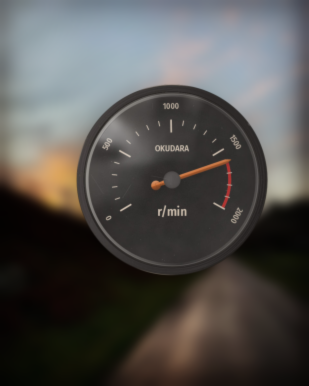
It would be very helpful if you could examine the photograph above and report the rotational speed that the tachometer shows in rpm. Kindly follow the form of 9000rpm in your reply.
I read 1600rpm
